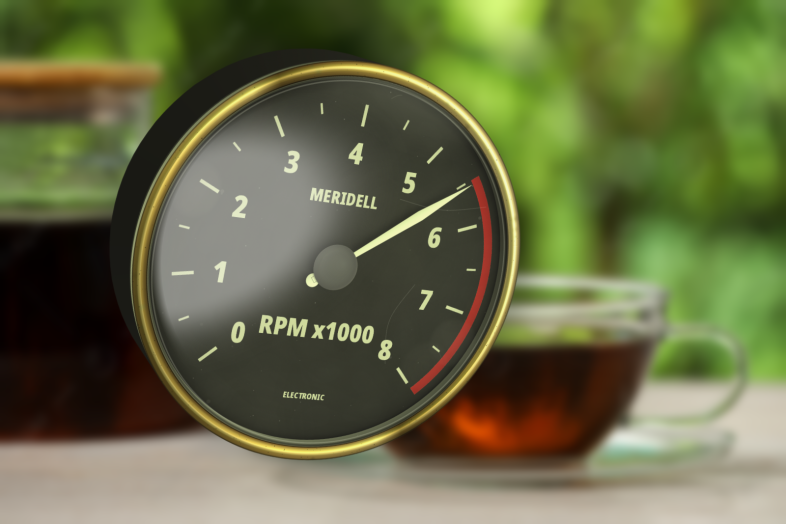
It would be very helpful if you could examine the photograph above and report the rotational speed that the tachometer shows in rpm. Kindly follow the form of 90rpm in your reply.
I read 5500rpm
